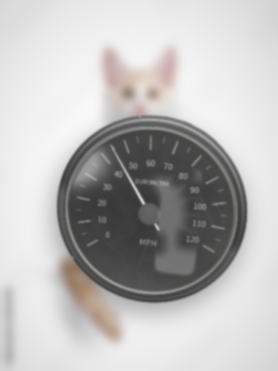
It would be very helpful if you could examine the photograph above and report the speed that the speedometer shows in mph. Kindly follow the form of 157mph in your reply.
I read 45mph
